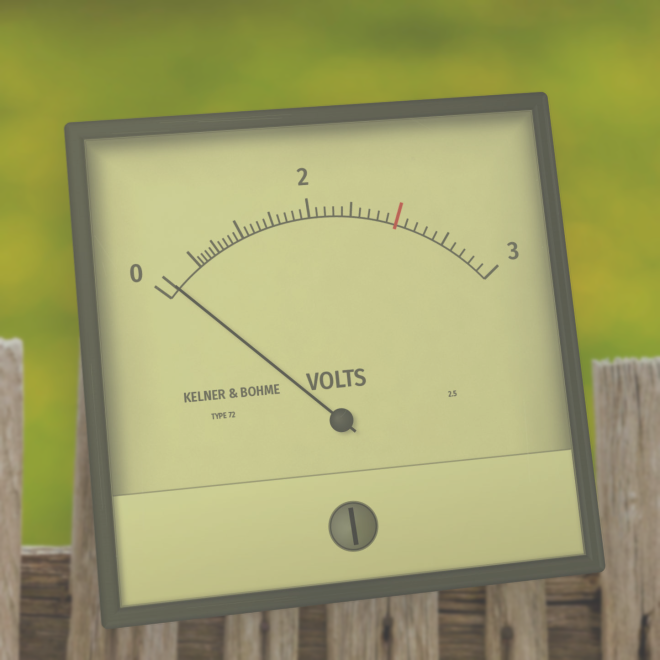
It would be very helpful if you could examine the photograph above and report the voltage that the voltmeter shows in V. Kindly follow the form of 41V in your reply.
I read 0.5V
